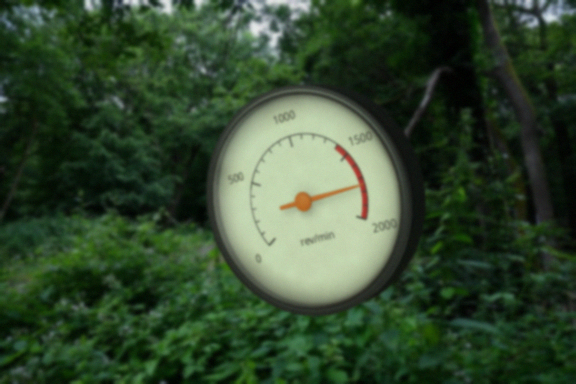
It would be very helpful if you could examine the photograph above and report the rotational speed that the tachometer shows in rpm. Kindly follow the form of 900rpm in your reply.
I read 1750rpm
